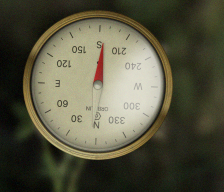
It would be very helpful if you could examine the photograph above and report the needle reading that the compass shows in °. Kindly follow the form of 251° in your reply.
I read 185°
